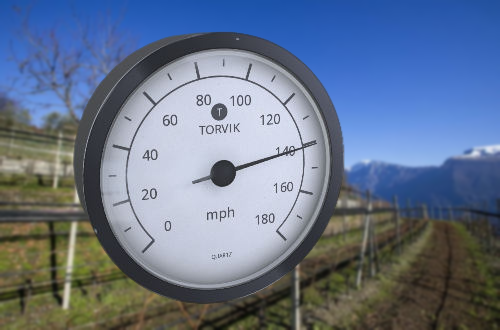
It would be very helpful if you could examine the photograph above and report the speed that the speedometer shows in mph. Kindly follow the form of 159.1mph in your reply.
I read 140mph
